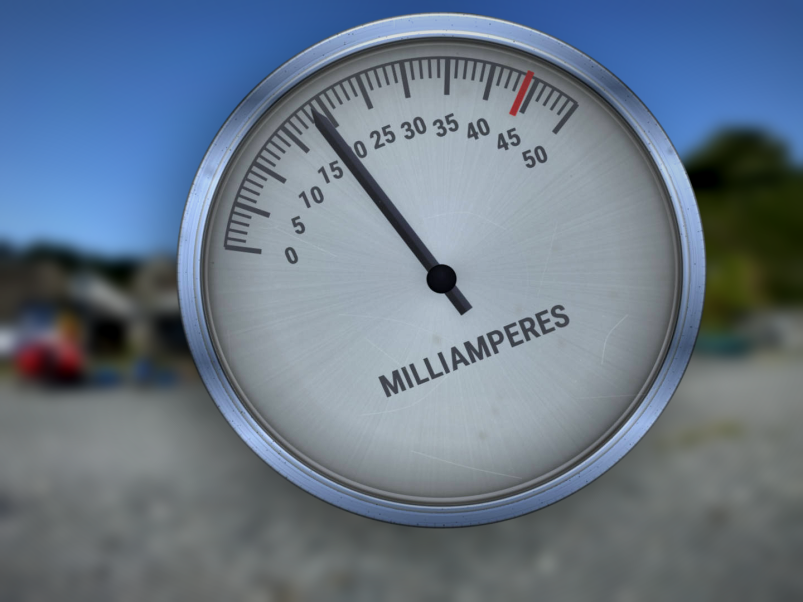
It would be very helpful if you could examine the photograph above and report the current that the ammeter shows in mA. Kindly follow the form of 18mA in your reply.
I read 19mA
